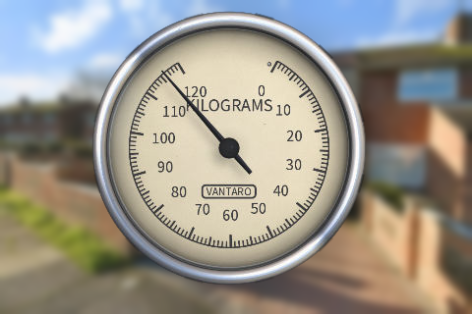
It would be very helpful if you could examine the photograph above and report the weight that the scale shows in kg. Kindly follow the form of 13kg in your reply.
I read 116kg
